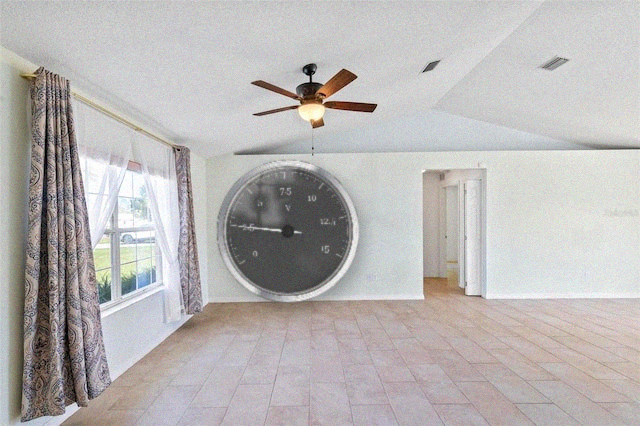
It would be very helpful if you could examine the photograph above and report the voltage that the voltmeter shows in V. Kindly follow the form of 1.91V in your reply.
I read 2.5V
